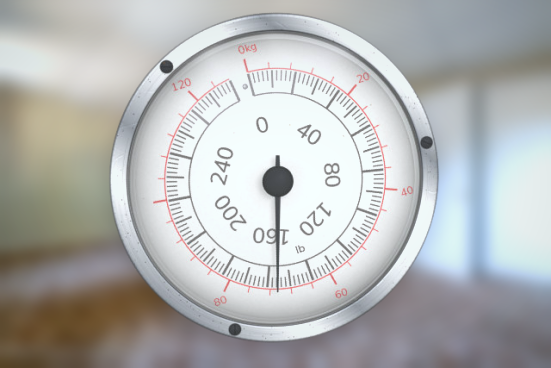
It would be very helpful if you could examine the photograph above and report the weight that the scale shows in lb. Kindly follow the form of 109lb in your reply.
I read 156lb
